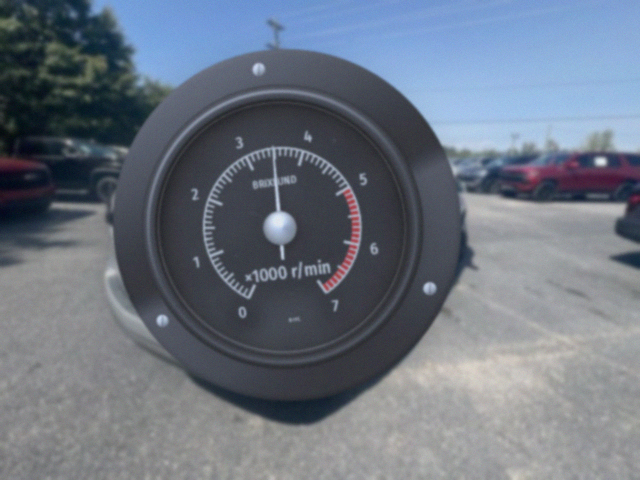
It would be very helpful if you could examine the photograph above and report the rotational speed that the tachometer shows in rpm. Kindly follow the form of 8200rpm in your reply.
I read 3500rpm
